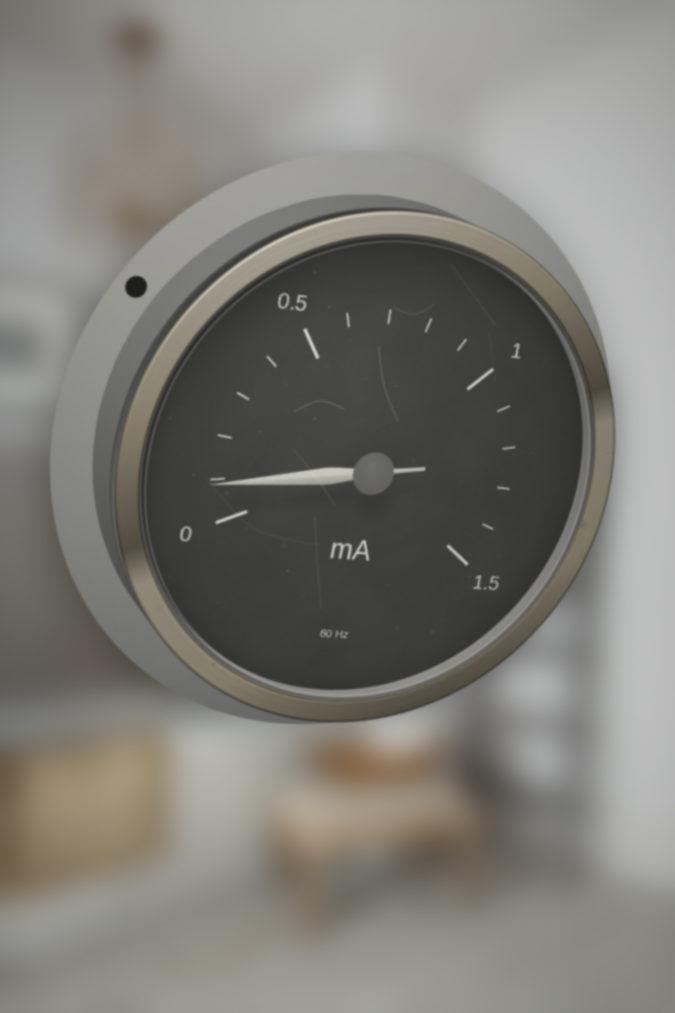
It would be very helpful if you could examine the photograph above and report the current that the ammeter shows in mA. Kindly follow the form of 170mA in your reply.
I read 0.1mA
